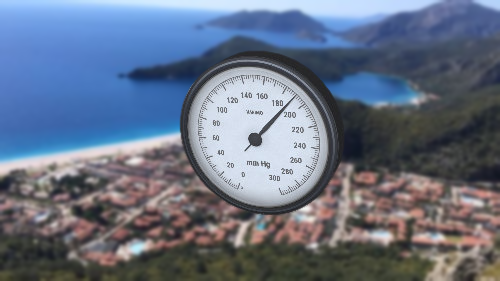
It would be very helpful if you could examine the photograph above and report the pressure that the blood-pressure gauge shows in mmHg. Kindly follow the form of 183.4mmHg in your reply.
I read 190mmHg
